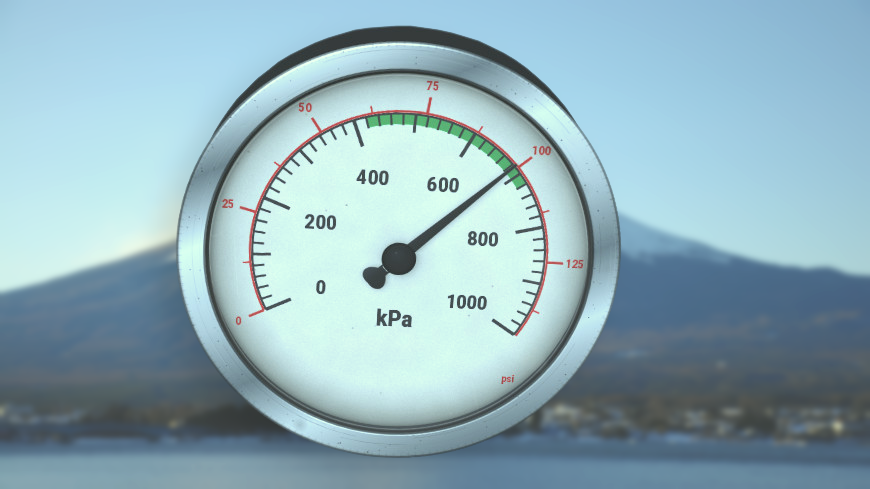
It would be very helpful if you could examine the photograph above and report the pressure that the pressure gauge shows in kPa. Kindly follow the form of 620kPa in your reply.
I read 680kPa
